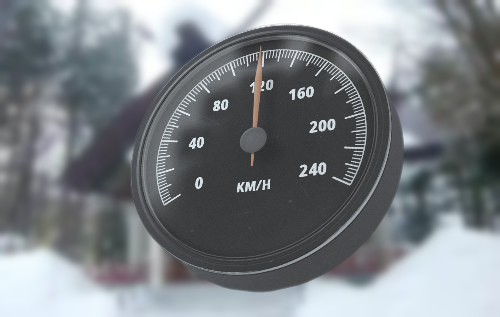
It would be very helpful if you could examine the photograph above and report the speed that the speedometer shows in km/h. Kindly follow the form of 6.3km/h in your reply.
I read 120km/h
